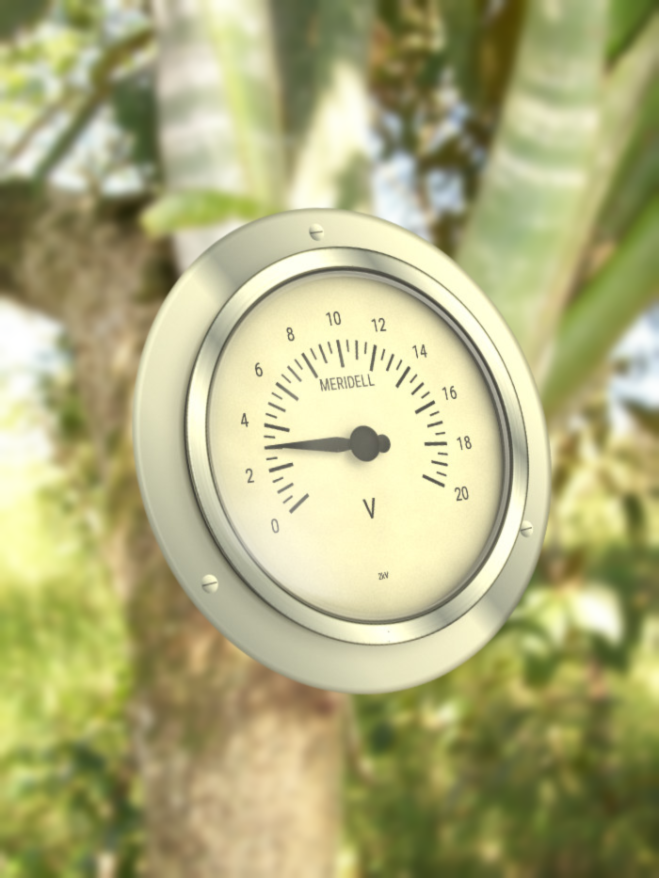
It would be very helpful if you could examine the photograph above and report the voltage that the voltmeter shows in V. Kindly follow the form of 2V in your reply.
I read 3V
